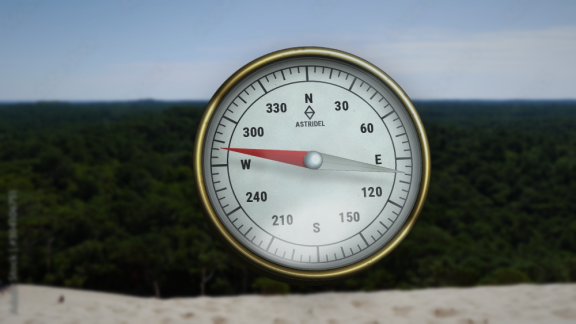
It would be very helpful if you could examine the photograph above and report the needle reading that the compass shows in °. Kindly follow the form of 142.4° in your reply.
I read 280°
